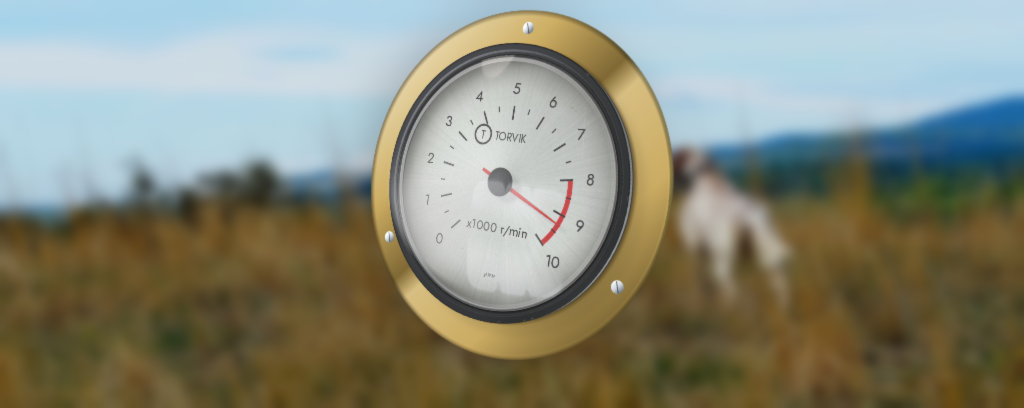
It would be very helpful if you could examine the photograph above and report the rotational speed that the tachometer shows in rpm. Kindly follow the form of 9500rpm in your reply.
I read 9250rpm
